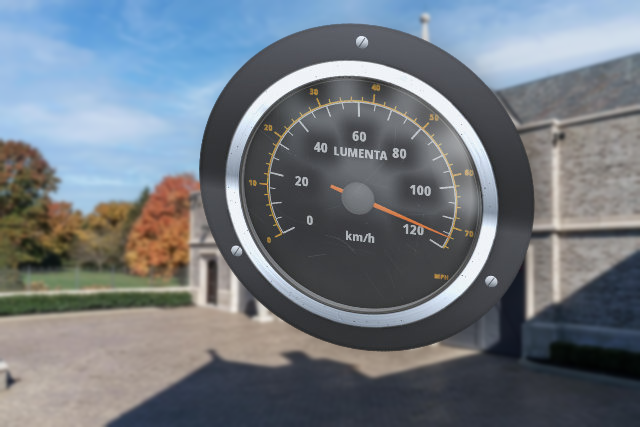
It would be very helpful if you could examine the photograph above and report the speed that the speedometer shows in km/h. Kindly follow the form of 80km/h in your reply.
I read 115km/h
